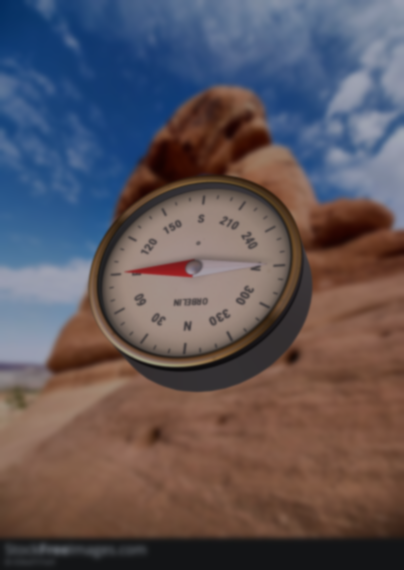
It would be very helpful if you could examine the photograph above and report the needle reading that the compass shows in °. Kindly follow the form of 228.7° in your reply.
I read 90°
